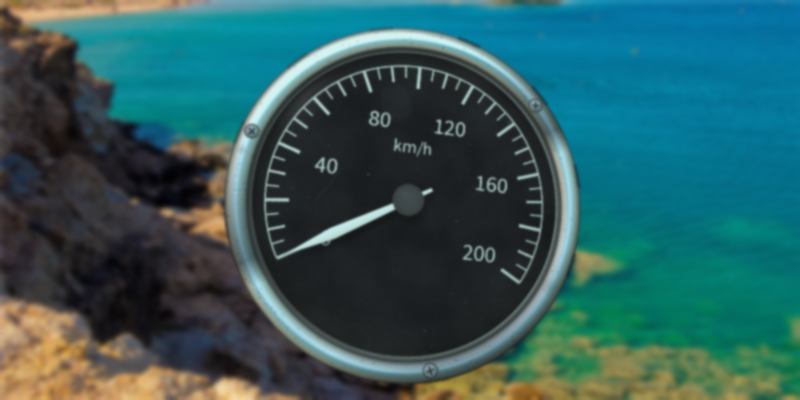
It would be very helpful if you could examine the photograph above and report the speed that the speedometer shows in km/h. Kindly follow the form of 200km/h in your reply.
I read 0km/h
